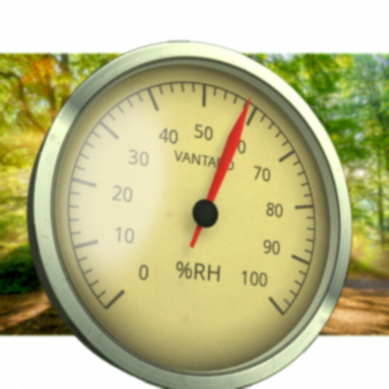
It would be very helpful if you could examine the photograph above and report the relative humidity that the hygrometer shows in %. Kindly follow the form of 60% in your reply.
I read 58%
